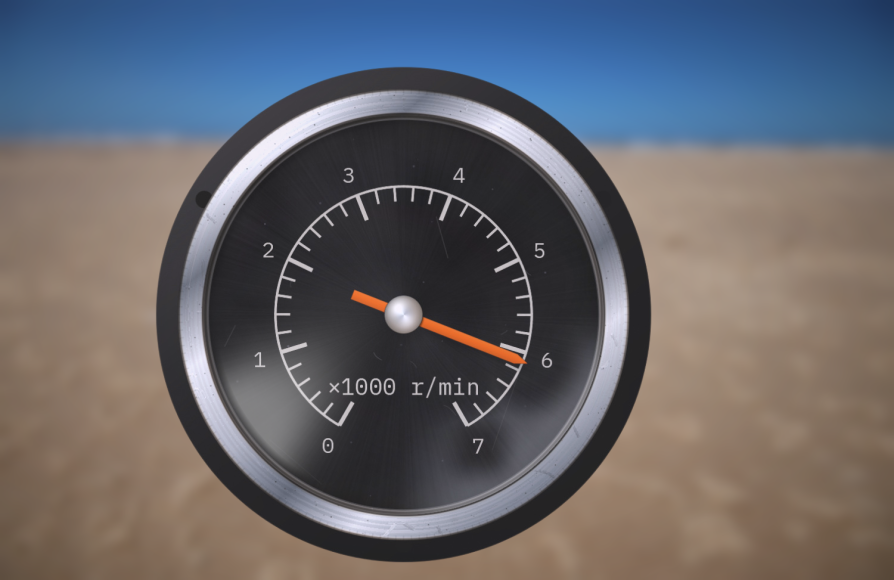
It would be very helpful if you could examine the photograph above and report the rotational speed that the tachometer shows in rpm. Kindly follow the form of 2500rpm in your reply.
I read 6100rpm
